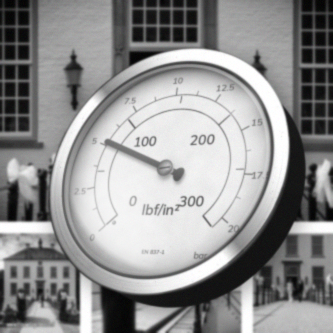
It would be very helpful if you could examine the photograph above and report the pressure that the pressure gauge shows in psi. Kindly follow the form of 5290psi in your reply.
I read 75psi
